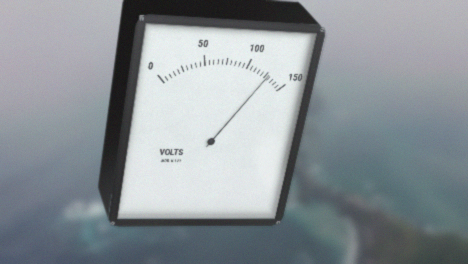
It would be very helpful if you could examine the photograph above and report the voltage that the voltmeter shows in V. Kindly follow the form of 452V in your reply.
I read 125V
